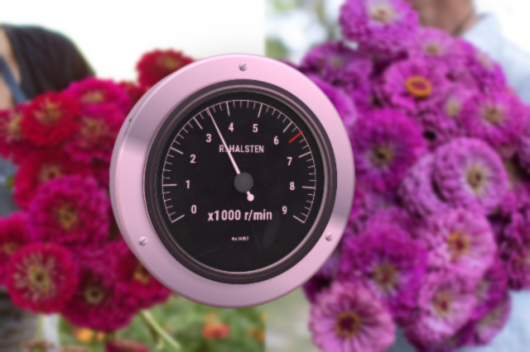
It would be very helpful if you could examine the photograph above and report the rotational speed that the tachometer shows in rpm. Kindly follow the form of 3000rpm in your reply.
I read 3400rpm
